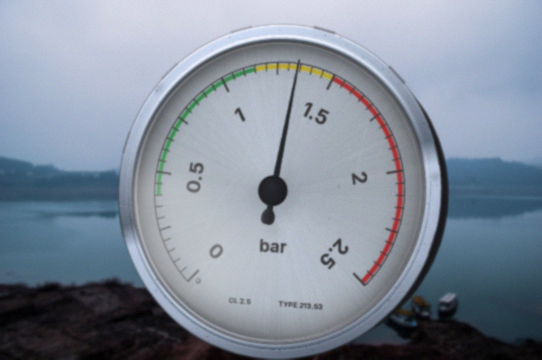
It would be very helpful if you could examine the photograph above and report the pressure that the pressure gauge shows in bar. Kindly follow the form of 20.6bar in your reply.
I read 1.35bar
